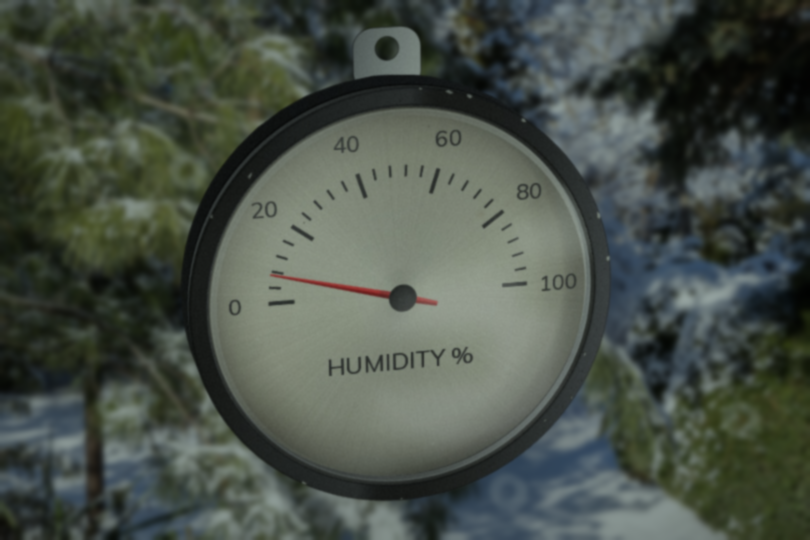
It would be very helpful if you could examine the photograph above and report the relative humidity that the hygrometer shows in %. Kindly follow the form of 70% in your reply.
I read 8%
